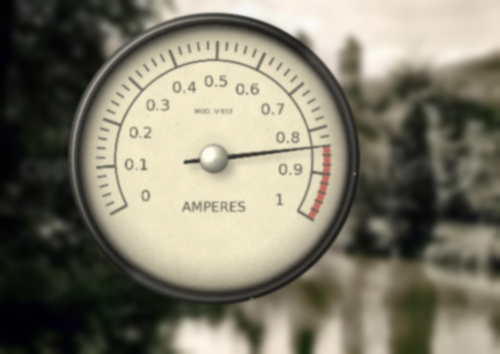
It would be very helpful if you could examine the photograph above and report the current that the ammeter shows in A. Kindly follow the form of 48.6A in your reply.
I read 0.84A
